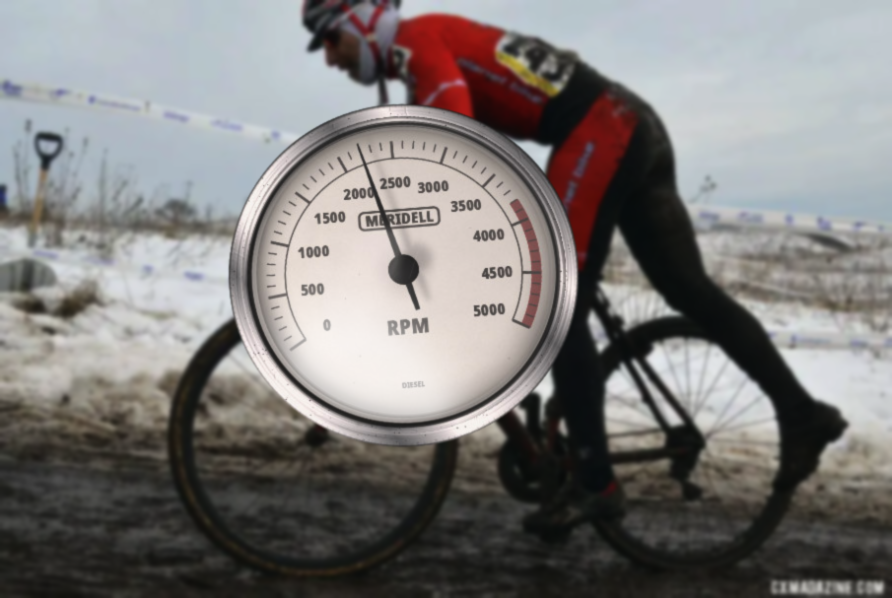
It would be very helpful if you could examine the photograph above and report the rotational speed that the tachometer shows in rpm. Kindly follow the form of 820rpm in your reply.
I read 2200rpm
